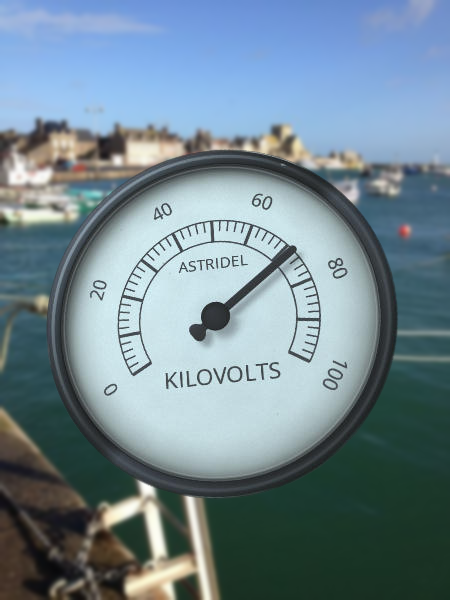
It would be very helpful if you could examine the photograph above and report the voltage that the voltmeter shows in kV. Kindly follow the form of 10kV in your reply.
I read 72kV
